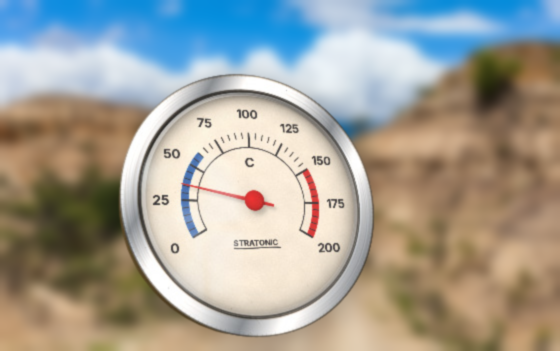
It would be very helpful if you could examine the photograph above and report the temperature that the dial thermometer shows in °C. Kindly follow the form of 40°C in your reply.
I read 35°C
